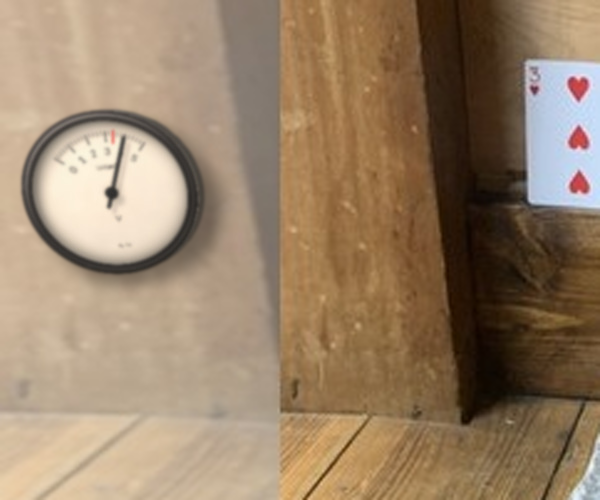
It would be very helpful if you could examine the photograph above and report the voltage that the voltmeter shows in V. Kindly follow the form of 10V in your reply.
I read 4V
